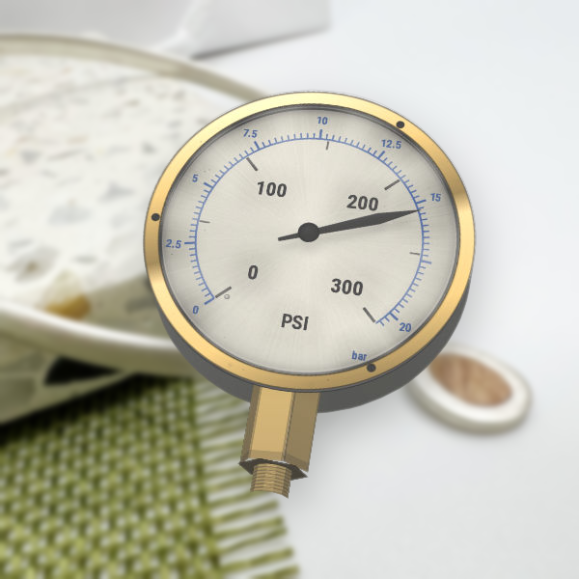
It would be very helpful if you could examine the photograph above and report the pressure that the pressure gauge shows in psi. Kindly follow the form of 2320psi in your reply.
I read 225psi
